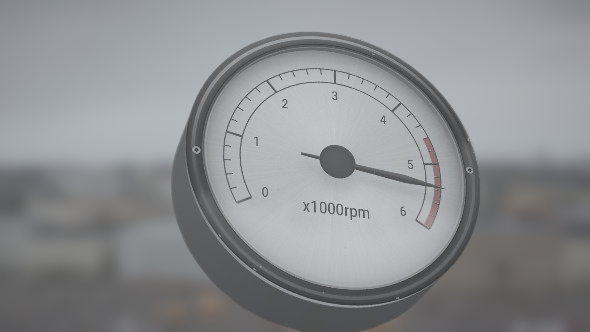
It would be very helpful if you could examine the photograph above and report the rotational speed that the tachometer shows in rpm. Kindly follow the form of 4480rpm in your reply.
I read 5400rpm
